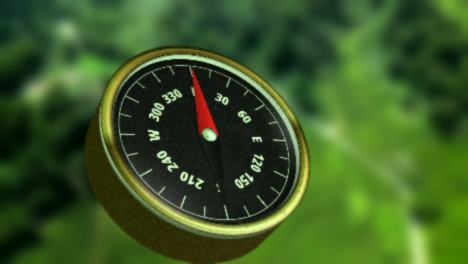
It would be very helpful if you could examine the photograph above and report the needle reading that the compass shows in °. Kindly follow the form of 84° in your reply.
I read 0°
